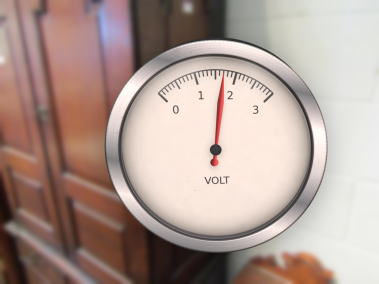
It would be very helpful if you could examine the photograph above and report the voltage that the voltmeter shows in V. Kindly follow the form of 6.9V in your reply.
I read 1.7V
